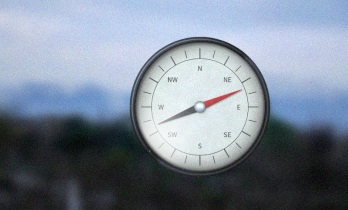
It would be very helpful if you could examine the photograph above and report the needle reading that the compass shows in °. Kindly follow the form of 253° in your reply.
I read 67.5°
